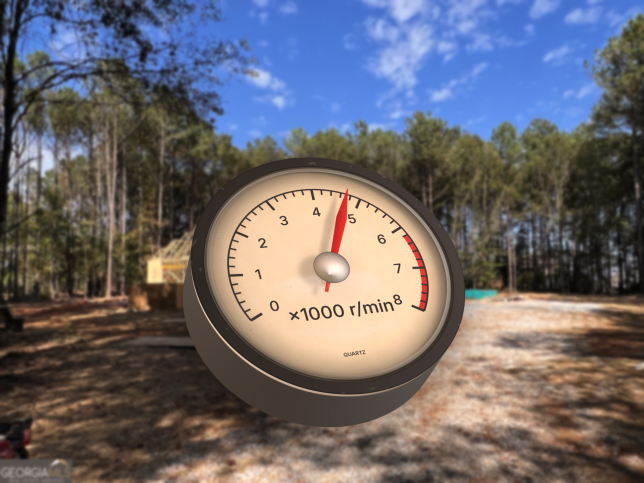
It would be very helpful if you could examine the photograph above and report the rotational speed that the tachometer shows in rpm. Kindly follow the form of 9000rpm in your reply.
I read 4700rpm
